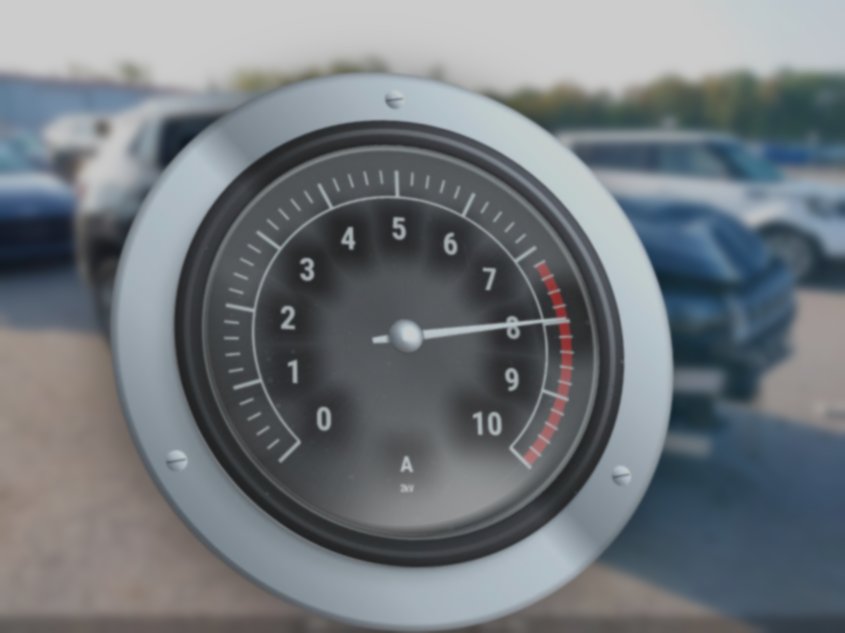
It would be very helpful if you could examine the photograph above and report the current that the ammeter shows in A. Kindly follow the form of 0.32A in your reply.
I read 8A
